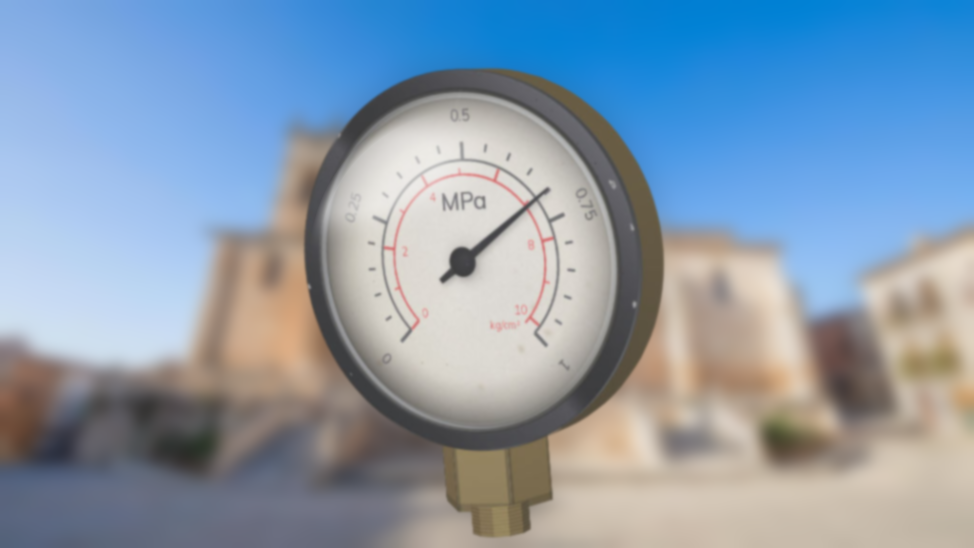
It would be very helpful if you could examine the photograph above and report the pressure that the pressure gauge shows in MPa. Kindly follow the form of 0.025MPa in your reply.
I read 0.7MPa
